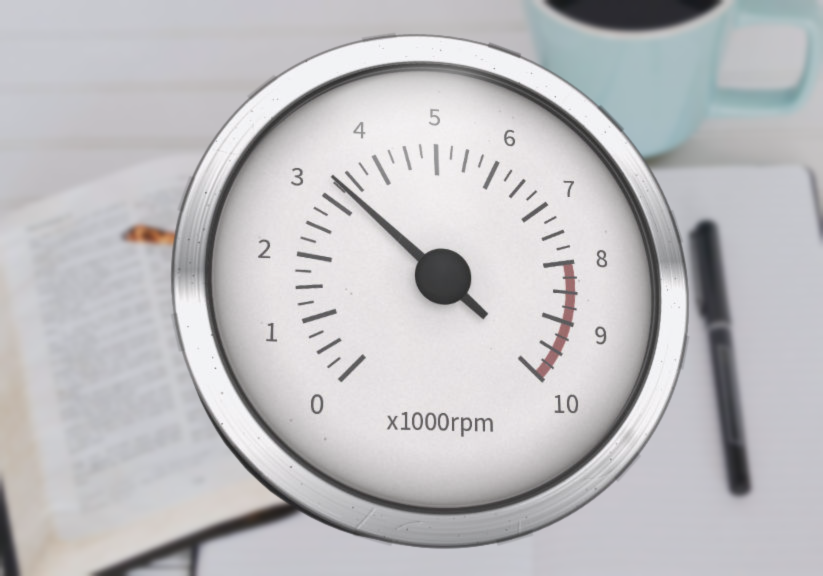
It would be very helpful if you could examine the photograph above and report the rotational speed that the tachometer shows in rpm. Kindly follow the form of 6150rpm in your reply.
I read 3250rpm
